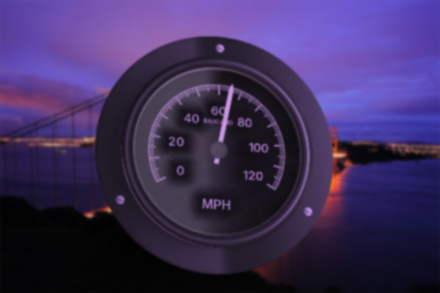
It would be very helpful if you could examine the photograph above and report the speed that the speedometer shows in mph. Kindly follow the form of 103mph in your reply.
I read 65mph
